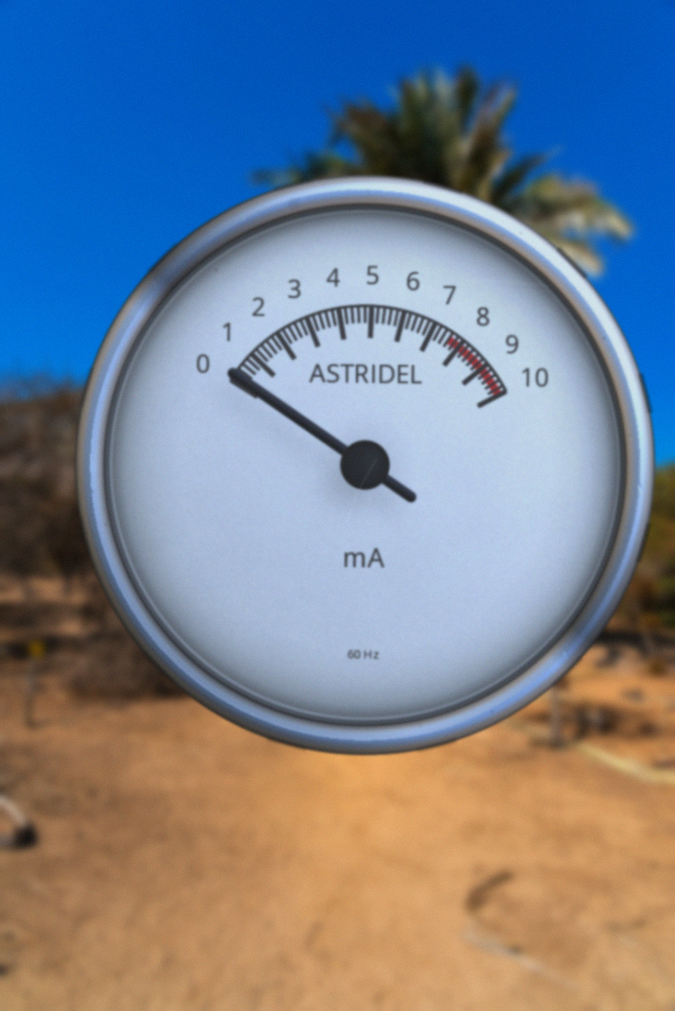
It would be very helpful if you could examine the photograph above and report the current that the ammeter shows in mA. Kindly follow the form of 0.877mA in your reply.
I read 0.2mA
